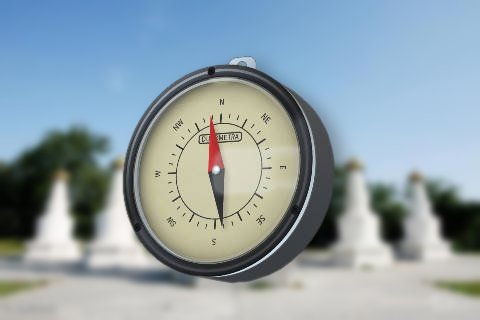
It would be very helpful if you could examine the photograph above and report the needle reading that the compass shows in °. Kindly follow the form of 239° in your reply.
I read 350°
